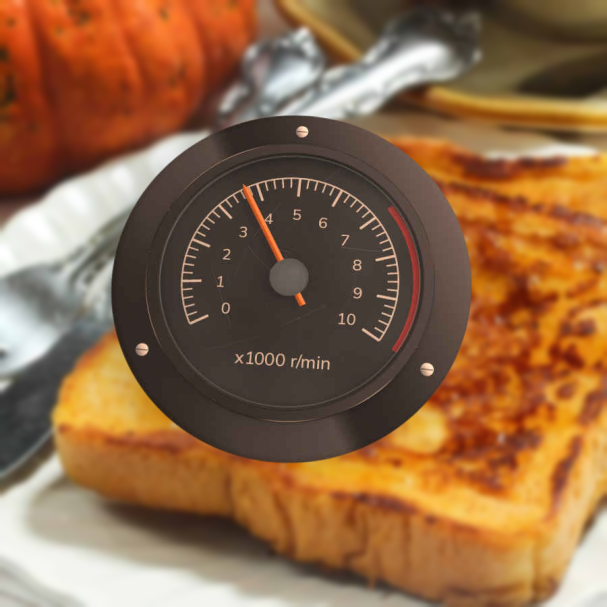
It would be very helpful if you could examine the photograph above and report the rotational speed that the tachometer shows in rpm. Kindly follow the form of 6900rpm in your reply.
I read 3700rpm
